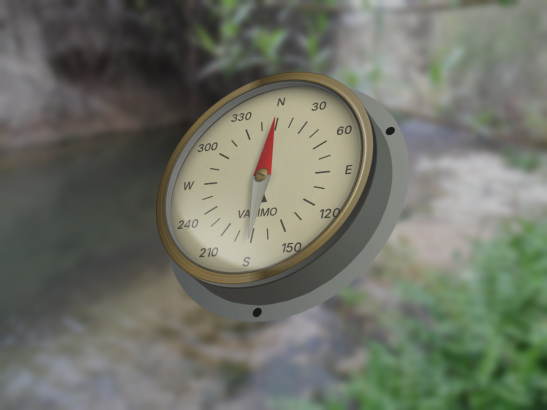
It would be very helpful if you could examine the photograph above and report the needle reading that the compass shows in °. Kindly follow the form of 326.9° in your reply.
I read 0°
